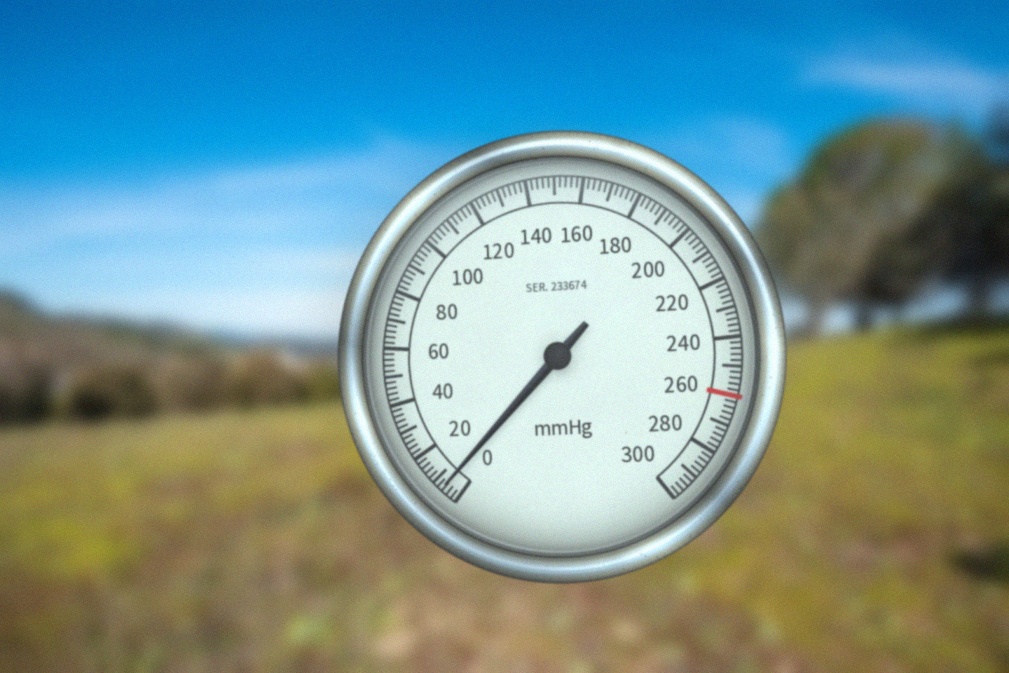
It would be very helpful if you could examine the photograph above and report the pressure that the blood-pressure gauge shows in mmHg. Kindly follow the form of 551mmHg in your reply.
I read 6mmHg
